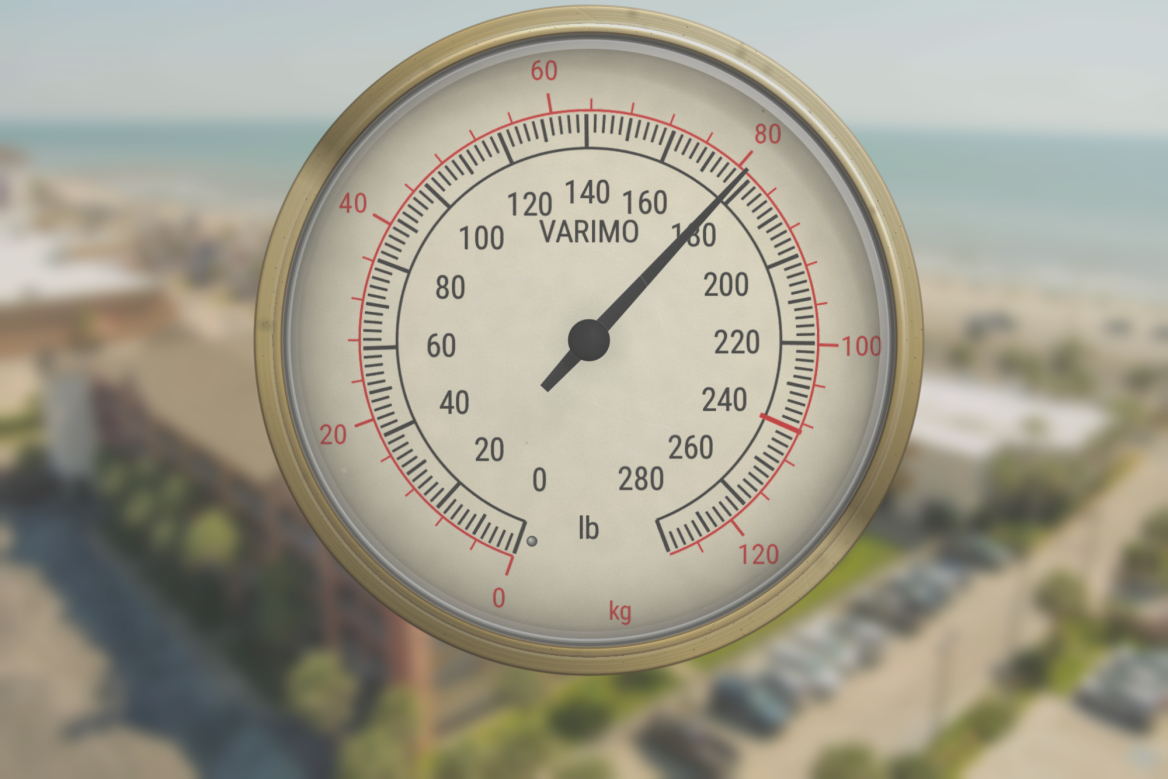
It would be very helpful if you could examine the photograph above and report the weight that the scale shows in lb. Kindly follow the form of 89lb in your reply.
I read 178lb
